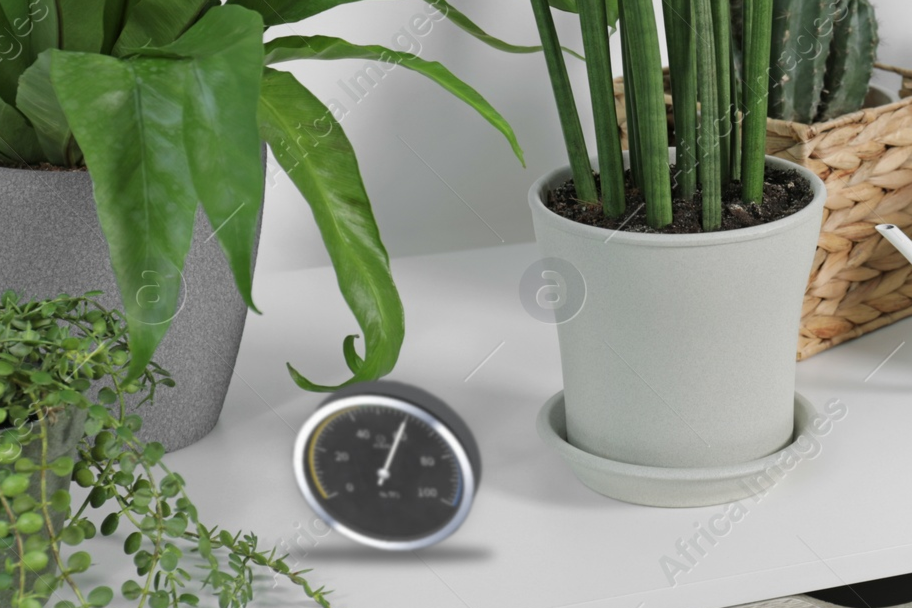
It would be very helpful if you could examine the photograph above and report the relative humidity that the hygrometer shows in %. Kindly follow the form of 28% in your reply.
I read 60%
